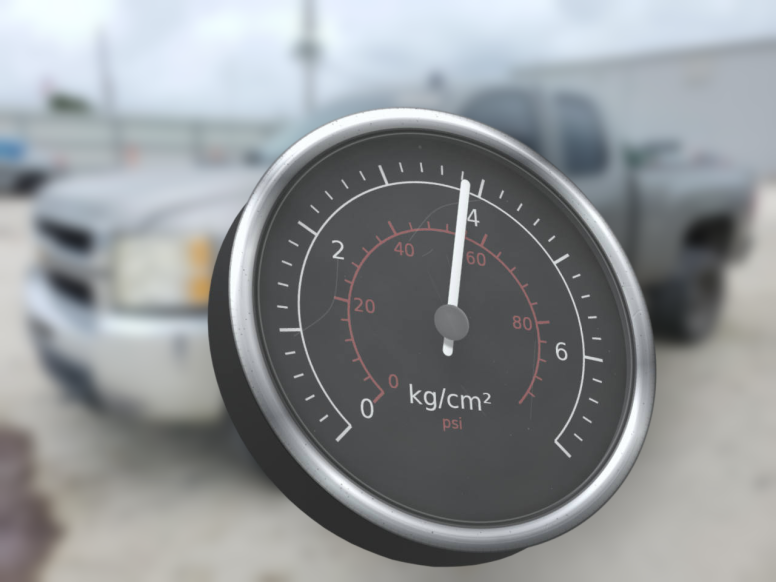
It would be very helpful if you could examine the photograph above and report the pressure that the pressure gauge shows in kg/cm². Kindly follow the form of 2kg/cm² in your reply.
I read 3.8kg/cm²
